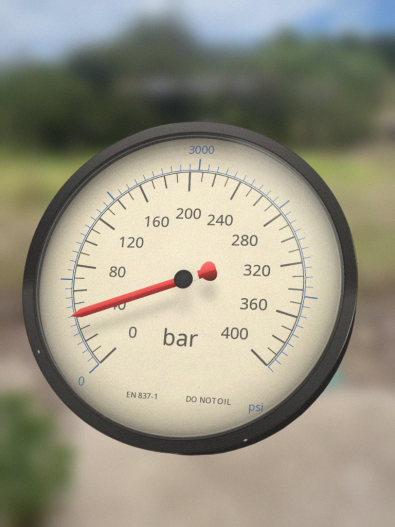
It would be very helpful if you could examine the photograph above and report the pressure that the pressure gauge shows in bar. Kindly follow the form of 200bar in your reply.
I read 40bar
